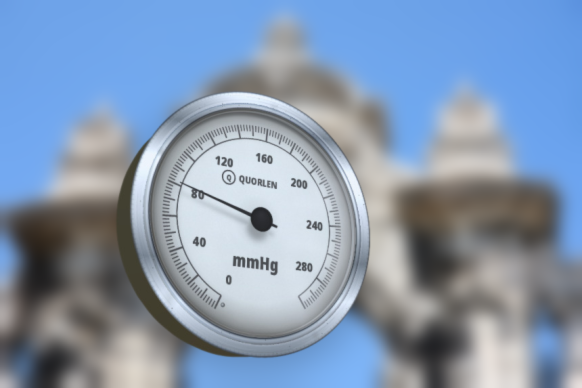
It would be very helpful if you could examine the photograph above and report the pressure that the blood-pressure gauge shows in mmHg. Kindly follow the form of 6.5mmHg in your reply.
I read 80mmHg
